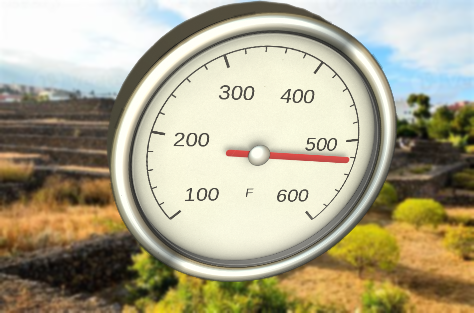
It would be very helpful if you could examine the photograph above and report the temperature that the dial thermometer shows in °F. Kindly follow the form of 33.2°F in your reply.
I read 520°F
